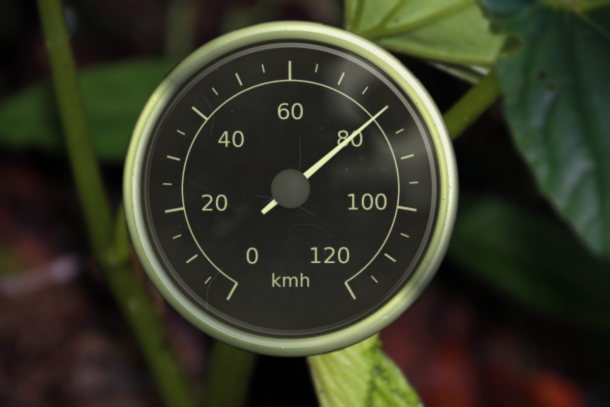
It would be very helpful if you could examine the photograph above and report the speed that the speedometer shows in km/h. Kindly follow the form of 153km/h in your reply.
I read 80km/h
